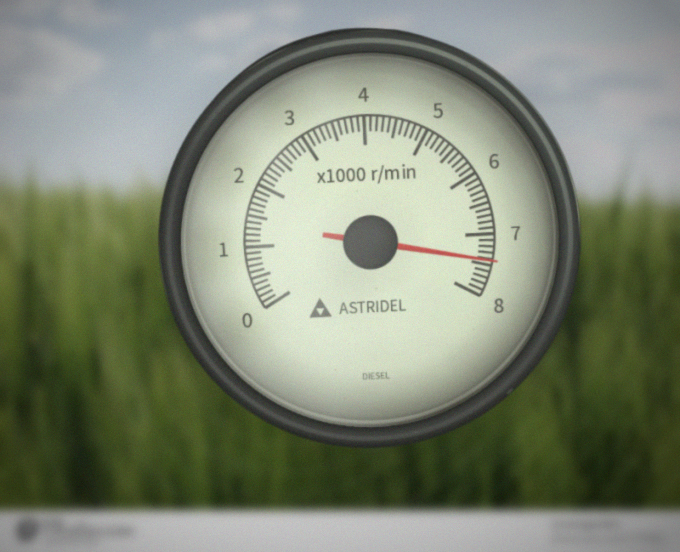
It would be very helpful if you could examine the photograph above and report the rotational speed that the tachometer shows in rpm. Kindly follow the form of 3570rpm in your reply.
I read 7400rpm
